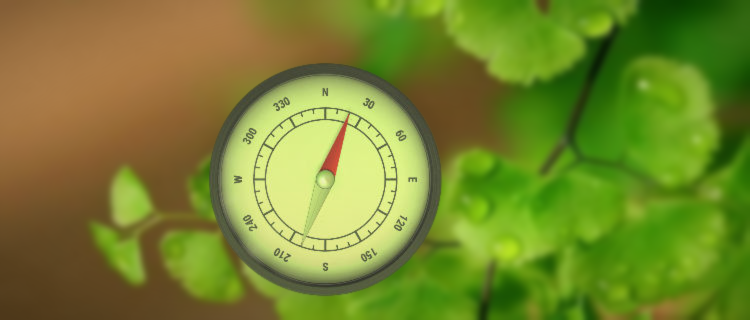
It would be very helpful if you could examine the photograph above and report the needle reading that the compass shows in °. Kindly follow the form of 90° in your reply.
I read 20°
